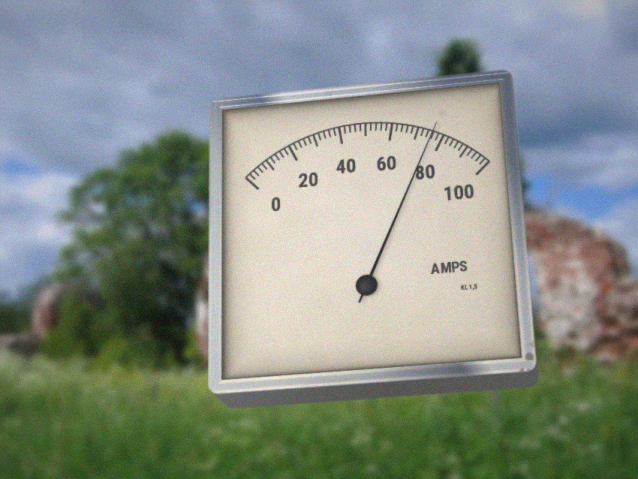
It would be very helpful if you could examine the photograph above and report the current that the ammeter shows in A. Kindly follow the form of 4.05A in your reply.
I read 76A
